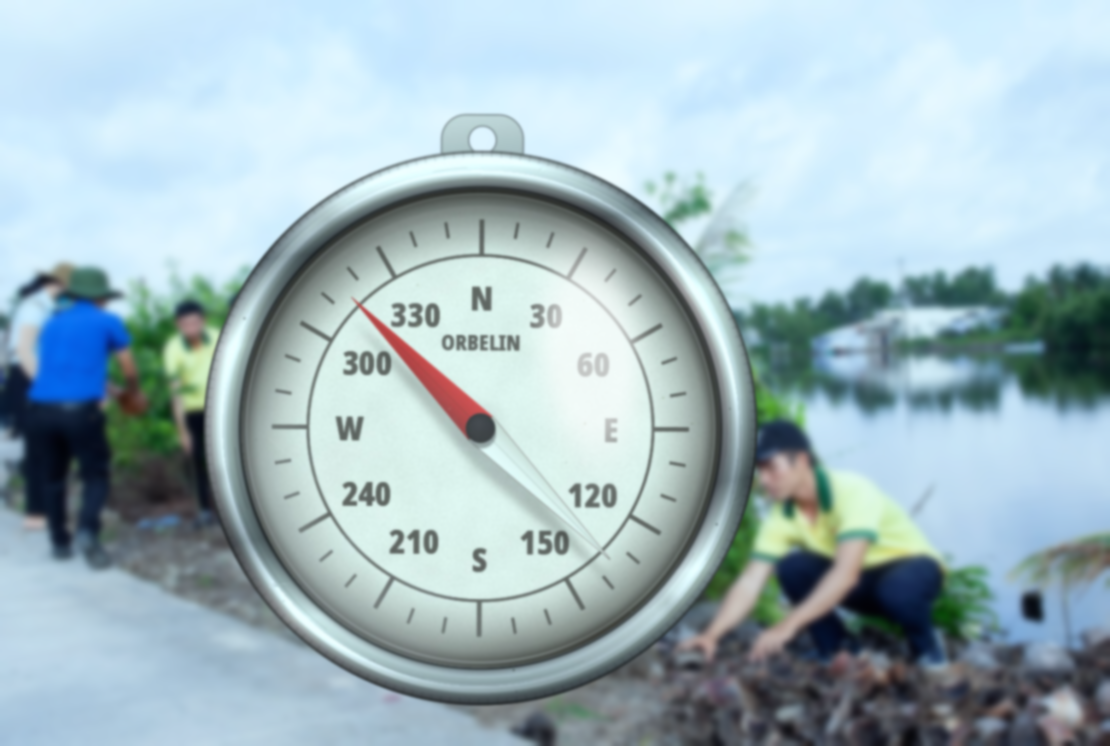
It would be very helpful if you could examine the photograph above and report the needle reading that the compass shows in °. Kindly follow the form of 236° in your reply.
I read 315°
